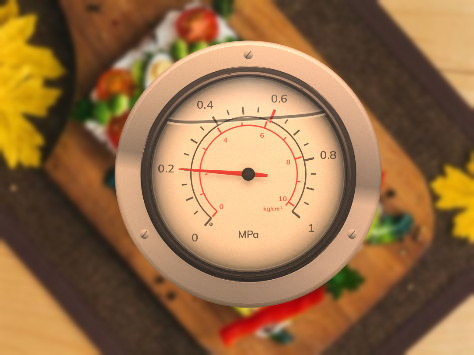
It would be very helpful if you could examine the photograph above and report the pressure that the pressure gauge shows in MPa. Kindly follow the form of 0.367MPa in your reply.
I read 0.2MPa
